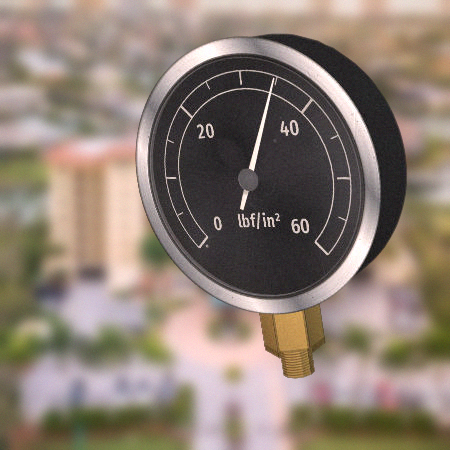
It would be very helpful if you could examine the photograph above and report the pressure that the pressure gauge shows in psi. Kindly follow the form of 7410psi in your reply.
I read 35psi
